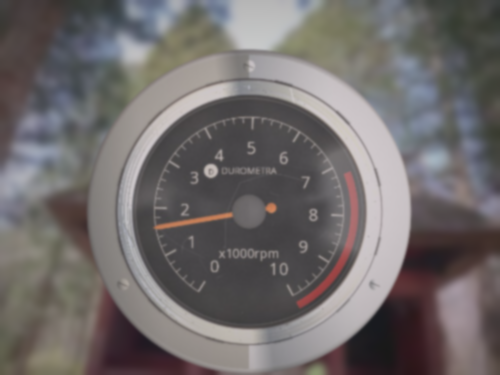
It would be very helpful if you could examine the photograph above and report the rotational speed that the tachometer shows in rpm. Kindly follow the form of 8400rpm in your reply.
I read 1600rpm
